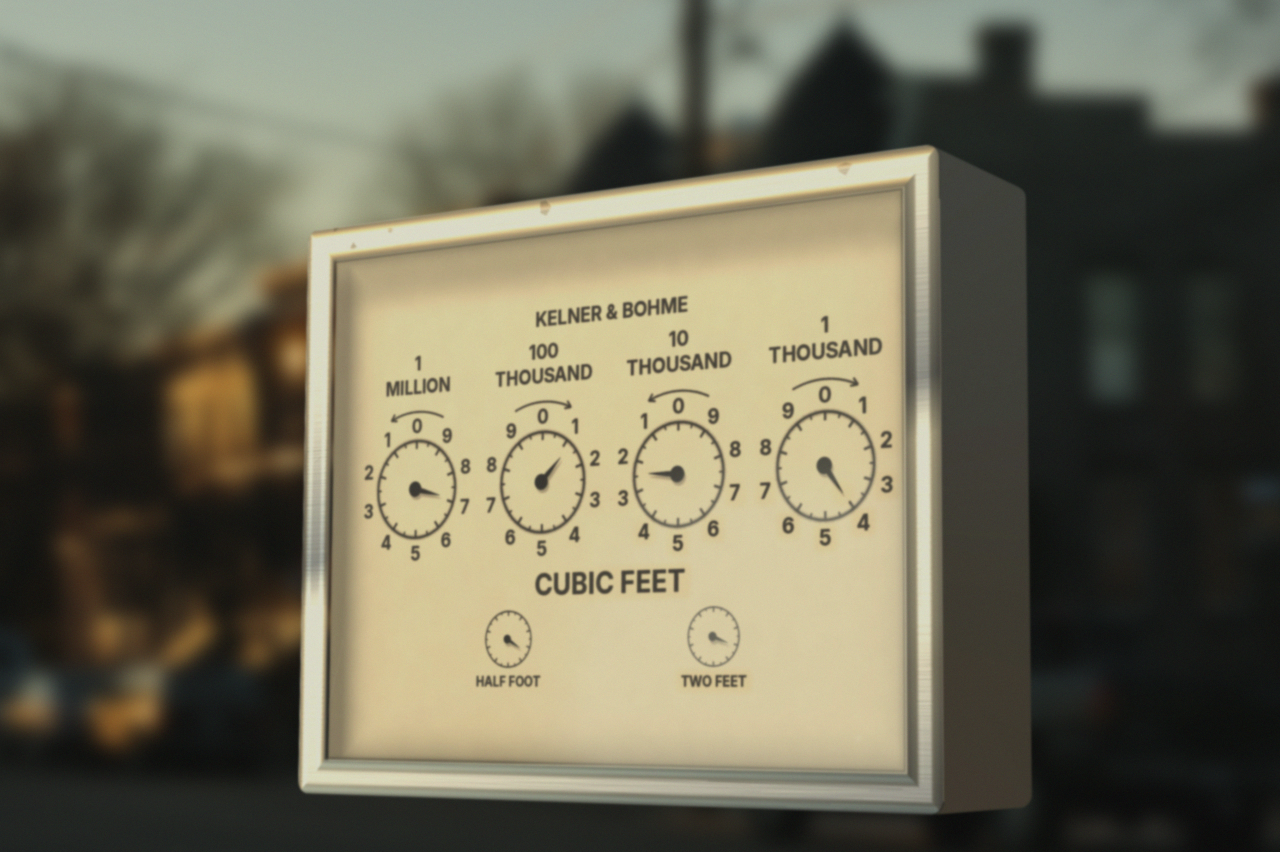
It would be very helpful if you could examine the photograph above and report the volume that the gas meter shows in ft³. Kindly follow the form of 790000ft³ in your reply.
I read 712400ft³
